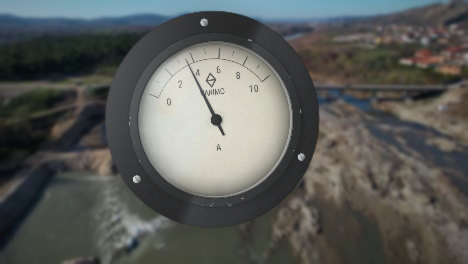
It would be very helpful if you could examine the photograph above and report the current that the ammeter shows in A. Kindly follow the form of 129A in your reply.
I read 3.5A
